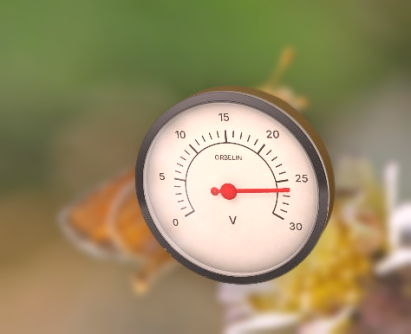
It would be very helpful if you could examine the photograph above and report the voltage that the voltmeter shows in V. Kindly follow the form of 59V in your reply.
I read 26V
